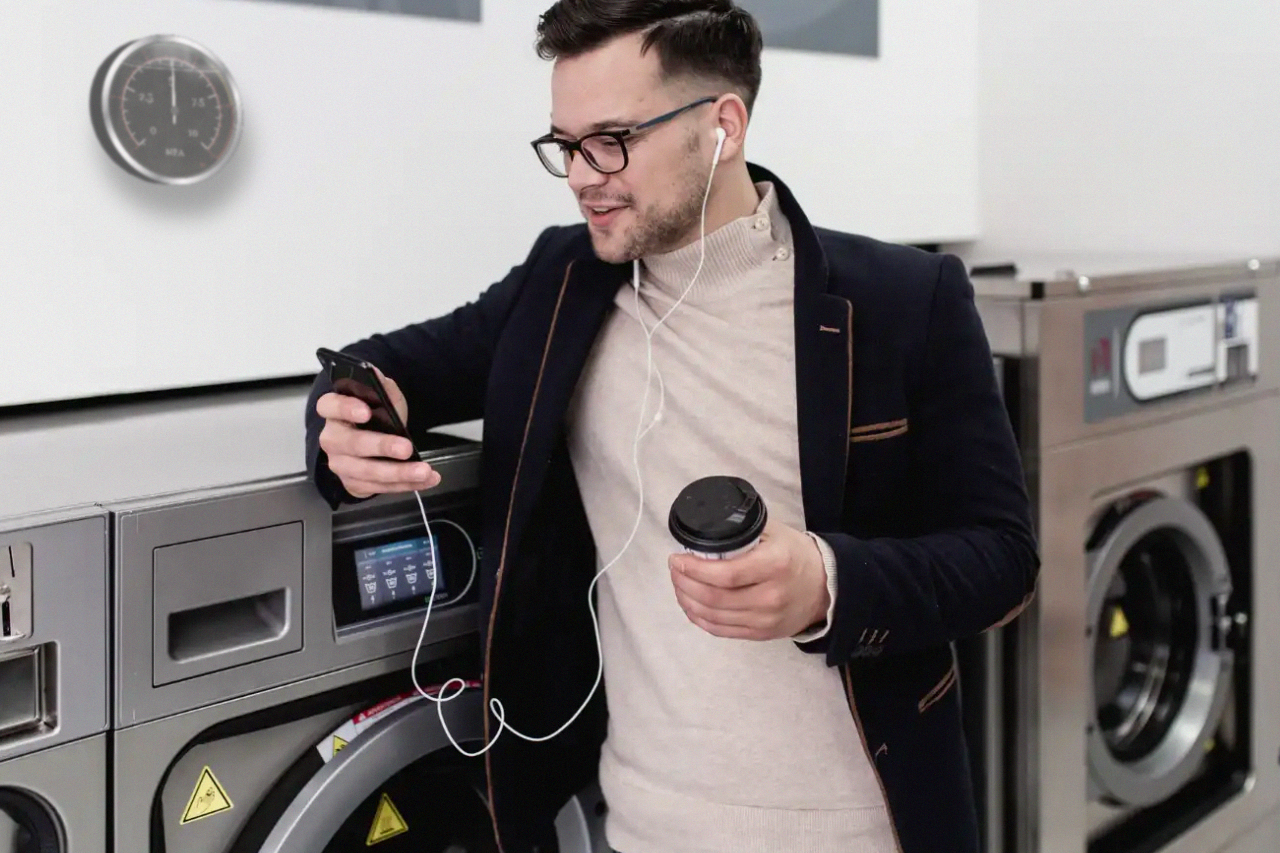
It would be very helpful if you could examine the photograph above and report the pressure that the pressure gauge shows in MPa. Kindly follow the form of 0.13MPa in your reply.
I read 5MPa
